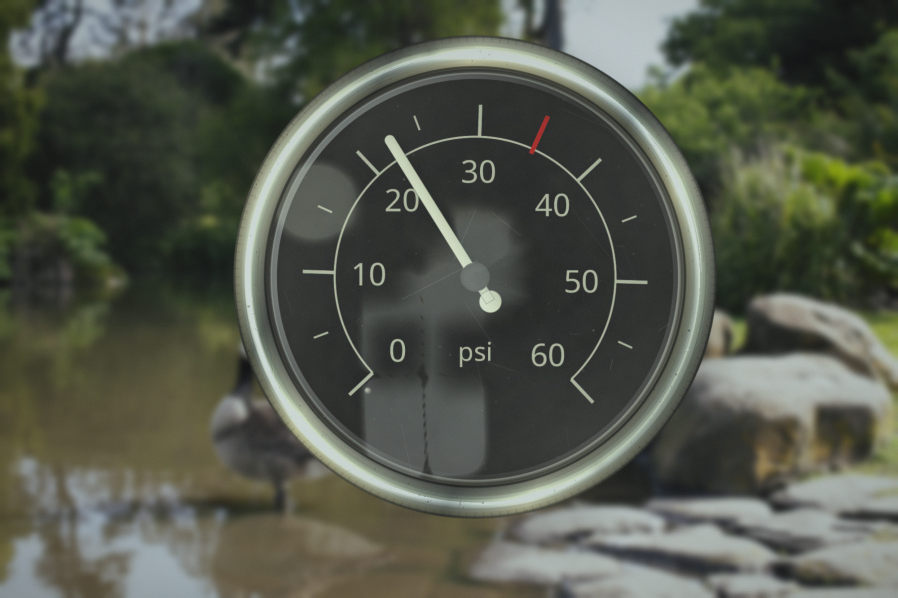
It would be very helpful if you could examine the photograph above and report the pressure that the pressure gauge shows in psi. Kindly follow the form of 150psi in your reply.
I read 22.5psi
